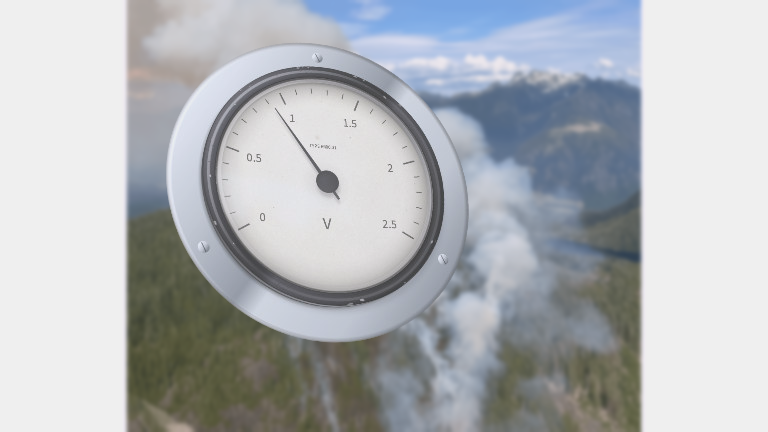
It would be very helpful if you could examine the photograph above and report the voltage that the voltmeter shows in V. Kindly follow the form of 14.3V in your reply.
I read 0.9V
